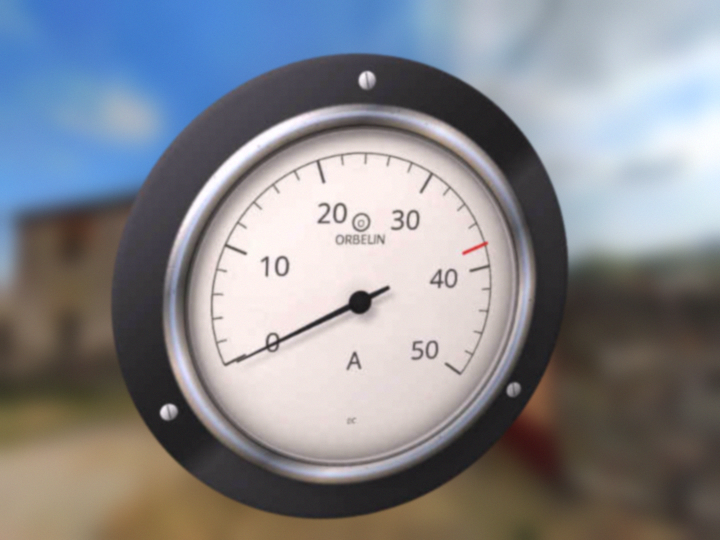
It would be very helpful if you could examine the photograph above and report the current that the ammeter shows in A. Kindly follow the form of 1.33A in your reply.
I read 0A
